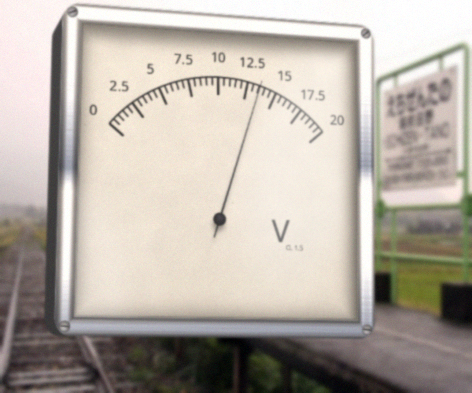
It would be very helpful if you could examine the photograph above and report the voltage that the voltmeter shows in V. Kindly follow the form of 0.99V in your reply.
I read 13.5V
